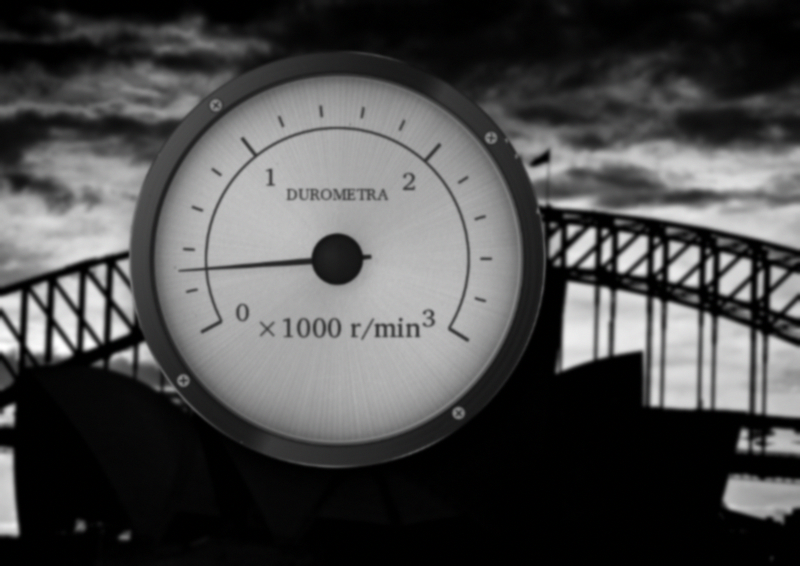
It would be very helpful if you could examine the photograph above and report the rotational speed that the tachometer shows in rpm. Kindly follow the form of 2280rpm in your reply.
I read 300rpm
